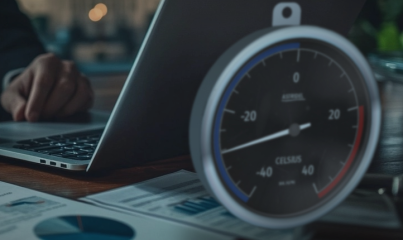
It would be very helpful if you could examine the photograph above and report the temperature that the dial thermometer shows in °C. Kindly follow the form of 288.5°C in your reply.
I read -28°C
